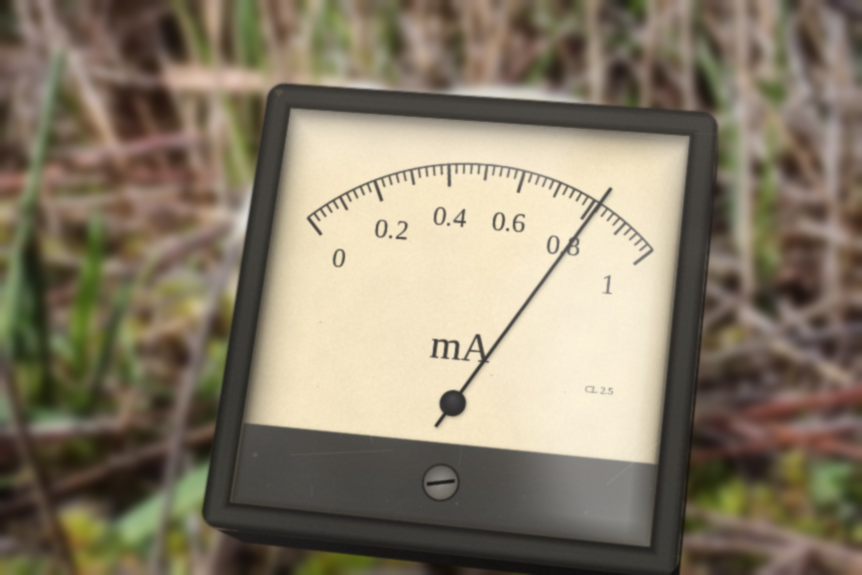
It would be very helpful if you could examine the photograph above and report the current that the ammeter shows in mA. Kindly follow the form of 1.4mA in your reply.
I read 0.82mA
